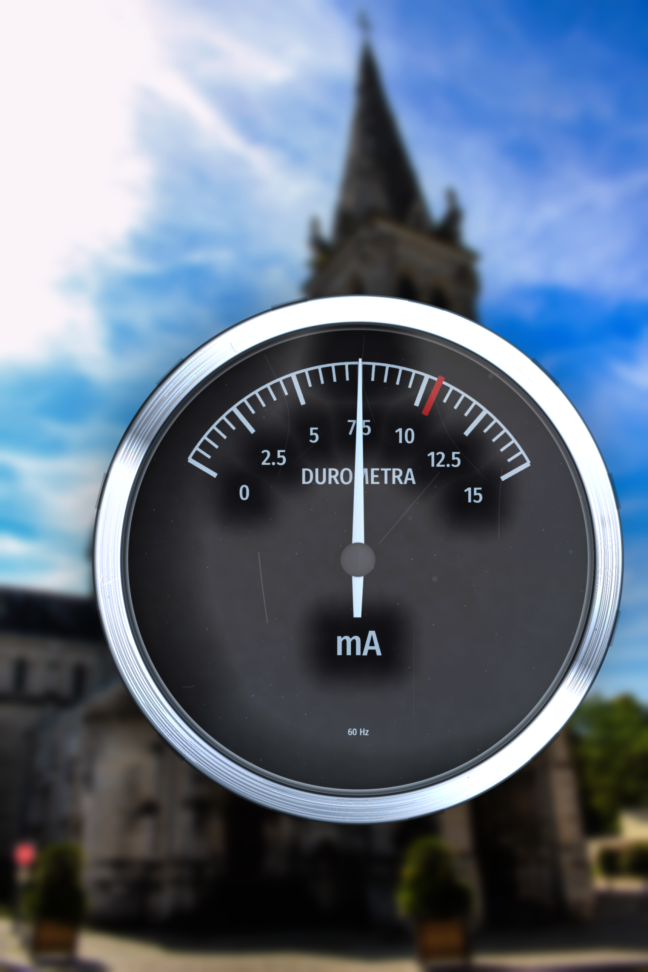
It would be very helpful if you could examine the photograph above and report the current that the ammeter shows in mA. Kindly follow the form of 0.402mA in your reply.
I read 7.5mA
